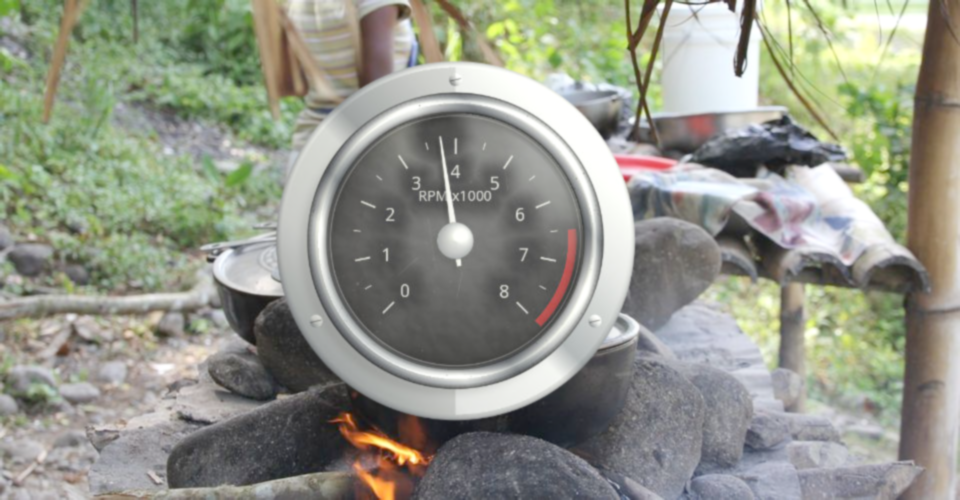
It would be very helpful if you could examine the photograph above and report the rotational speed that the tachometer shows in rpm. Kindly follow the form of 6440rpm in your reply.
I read 3750rpm
